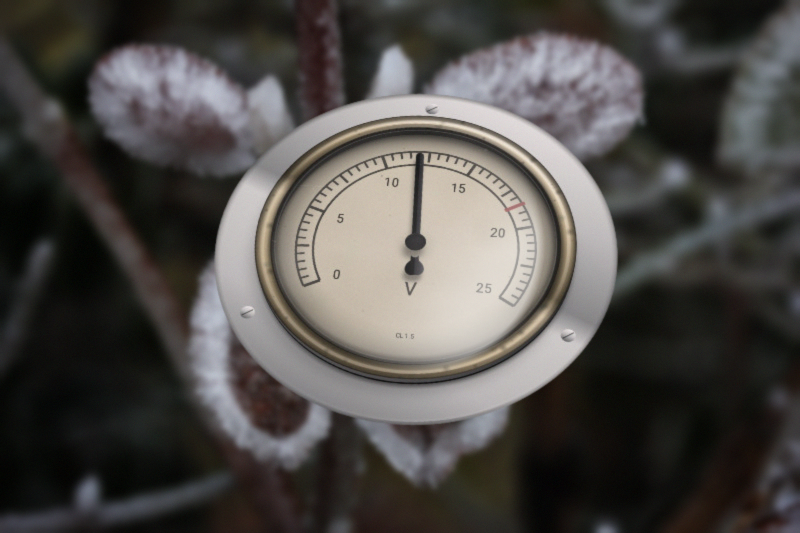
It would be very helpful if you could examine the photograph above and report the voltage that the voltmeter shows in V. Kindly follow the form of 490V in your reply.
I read 12V
